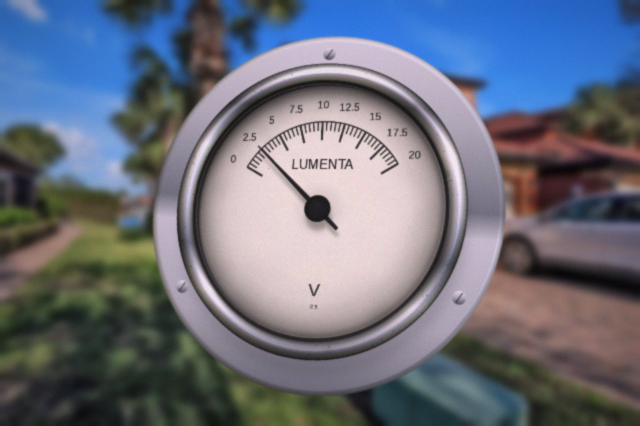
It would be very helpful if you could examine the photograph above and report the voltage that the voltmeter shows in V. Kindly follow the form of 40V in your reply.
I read 2.5V
